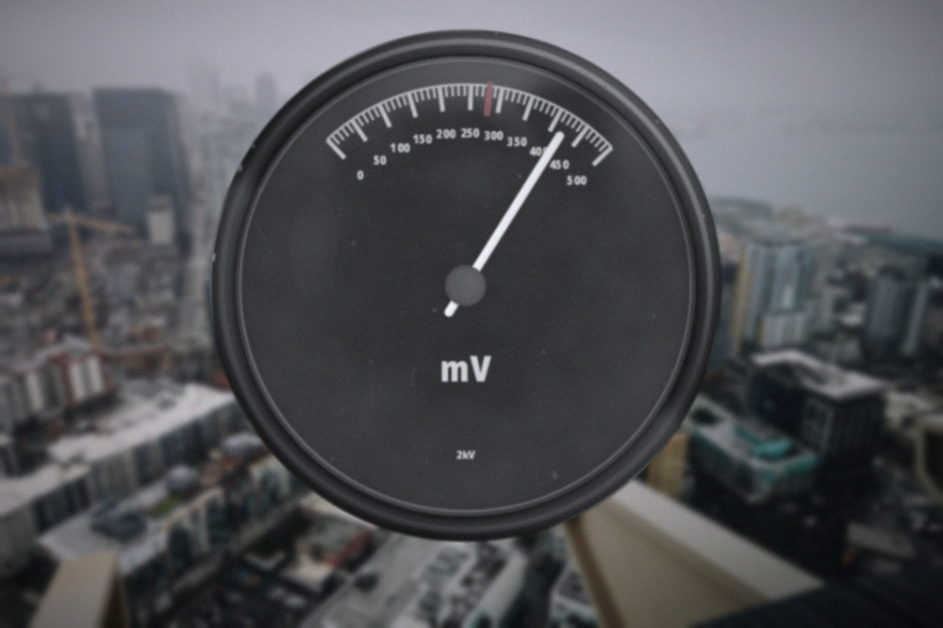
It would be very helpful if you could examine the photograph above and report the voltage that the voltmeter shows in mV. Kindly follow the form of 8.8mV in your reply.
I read 420mV
